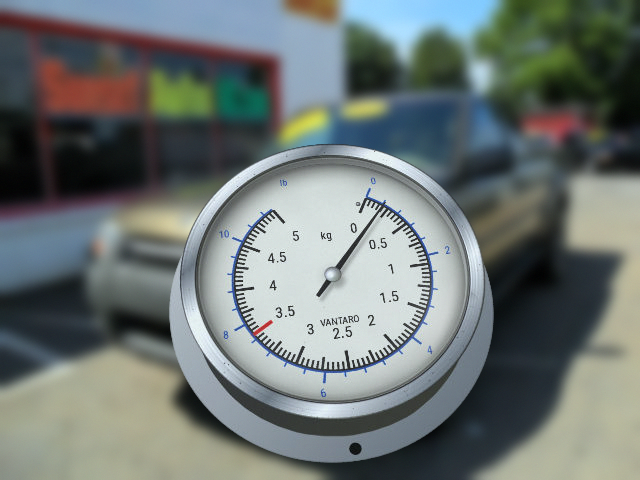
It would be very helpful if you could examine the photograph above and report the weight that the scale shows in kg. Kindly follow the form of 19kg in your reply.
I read 0.2kg
